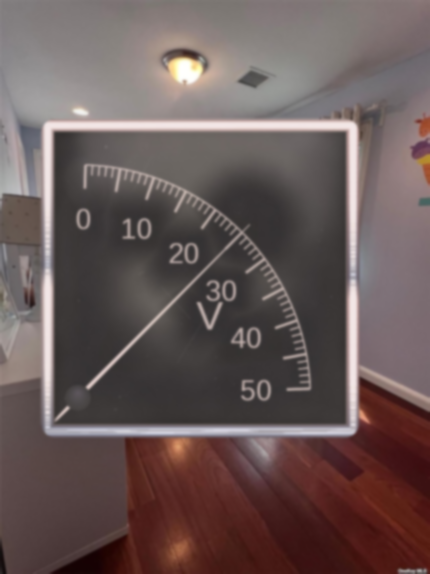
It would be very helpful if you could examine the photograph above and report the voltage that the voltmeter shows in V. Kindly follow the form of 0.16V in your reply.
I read 25V
